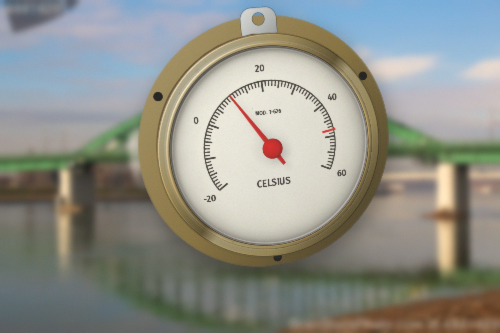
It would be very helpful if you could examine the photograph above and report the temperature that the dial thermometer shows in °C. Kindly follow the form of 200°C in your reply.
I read 10°C
